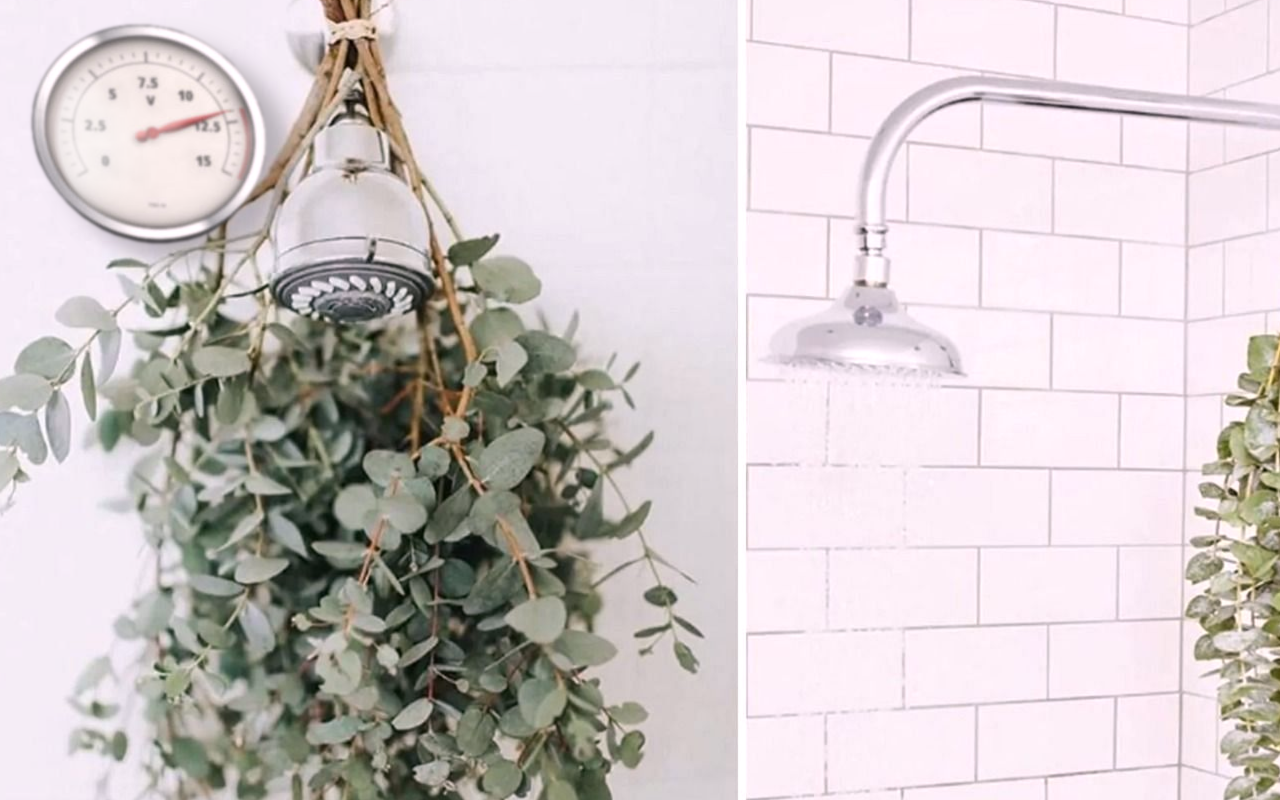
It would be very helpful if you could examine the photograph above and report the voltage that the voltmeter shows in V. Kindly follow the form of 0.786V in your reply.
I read 12V
